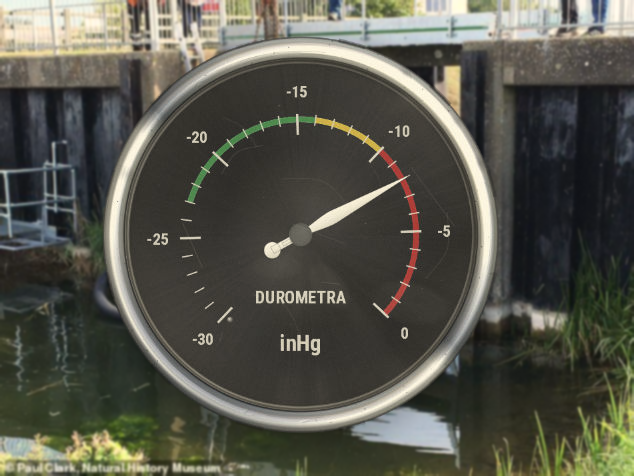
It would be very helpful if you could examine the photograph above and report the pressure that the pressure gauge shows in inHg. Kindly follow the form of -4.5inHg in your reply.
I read -8inHg
